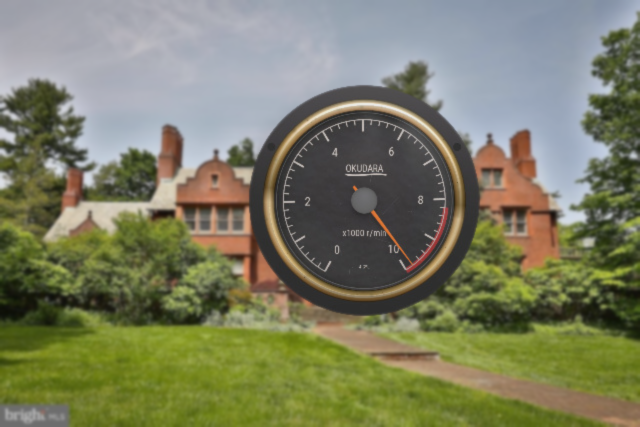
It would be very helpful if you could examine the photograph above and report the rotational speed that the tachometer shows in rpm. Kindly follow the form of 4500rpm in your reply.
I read 9800rpm
